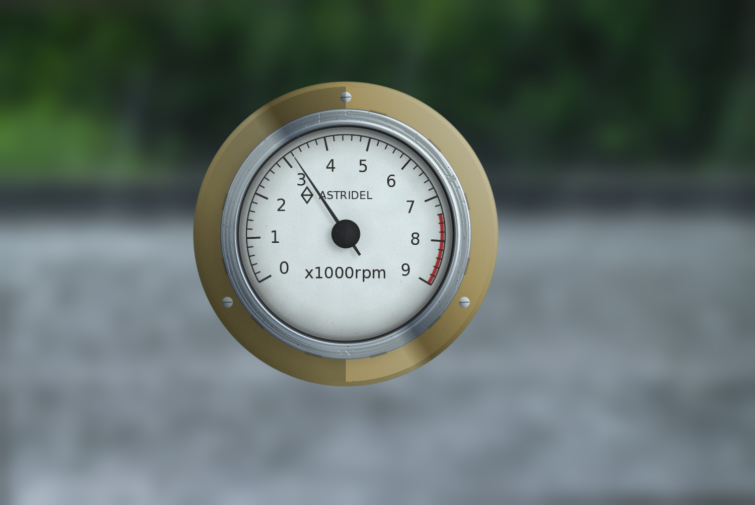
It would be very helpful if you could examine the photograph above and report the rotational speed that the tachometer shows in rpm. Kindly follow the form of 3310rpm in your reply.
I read 3200rpm
